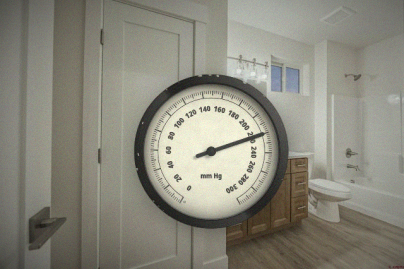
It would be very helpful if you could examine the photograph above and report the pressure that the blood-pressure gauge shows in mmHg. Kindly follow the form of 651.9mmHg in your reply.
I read 220mmHg
